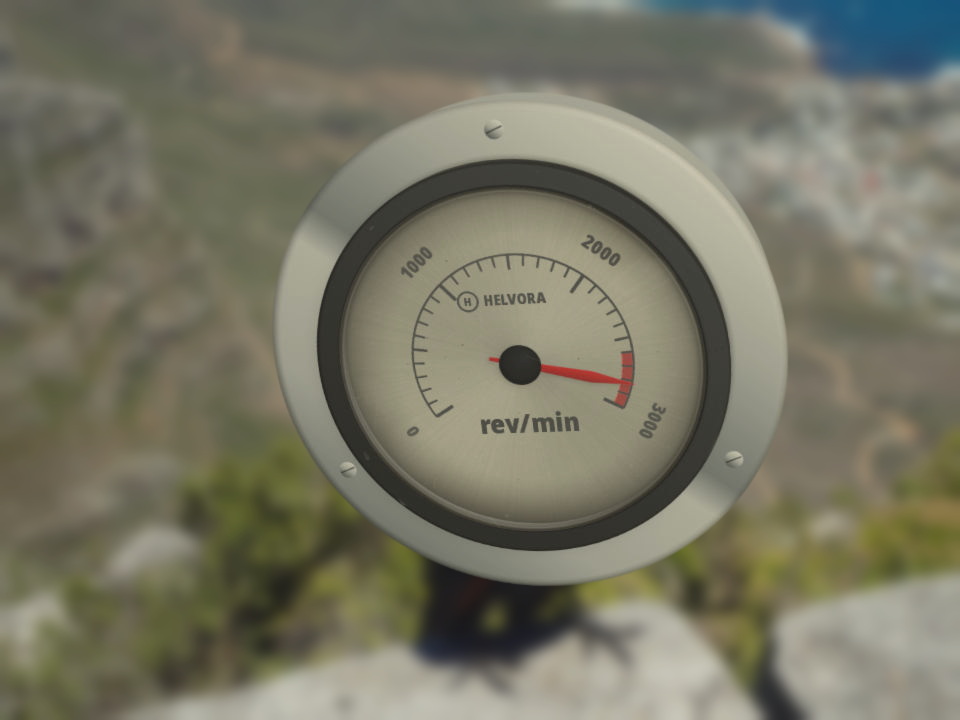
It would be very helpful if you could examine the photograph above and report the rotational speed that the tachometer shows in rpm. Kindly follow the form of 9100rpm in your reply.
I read 2800rpm
